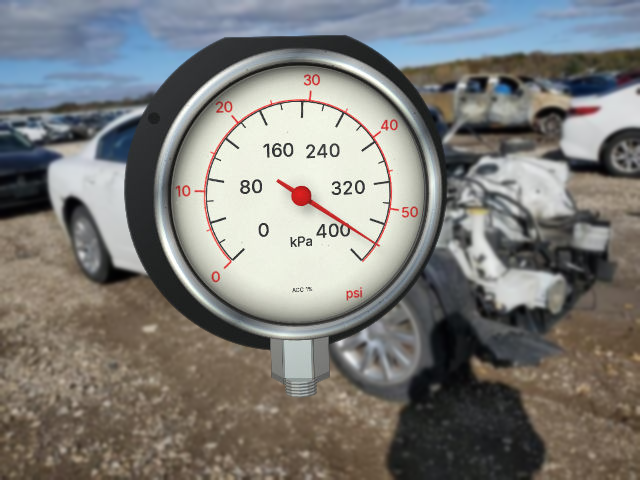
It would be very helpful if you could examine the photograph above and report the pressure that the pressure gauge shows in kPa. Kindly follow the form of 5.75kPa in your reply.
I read 380kPa
